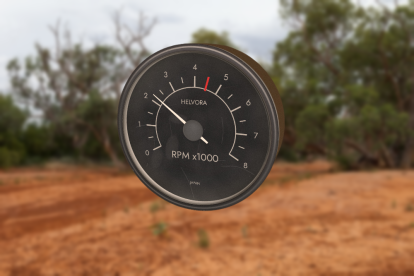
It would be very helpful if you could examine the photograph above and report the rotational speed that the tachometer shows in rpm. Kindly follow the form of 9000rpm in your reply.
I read 2250rpm
